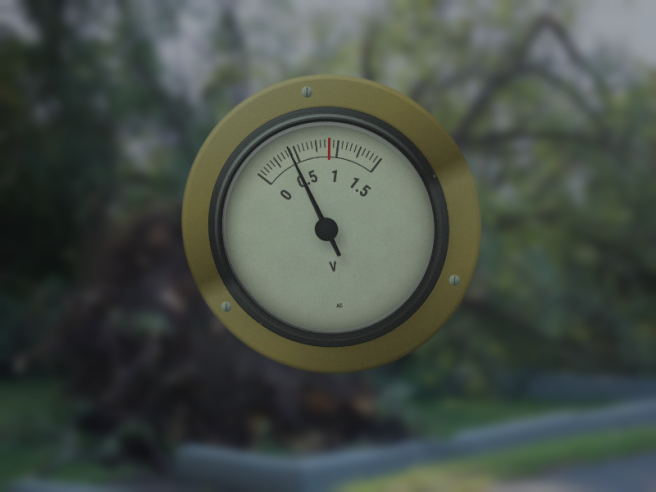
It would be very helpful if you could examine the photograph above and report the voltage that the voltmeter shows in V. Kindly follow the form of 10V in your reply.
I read 0.45V
